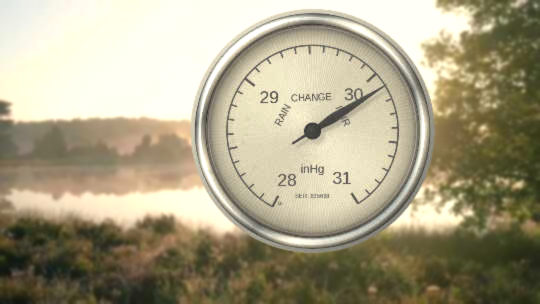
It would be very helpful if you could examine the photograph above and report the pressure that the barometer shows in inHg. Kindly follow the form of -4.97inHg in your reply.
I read 30.1inHg
